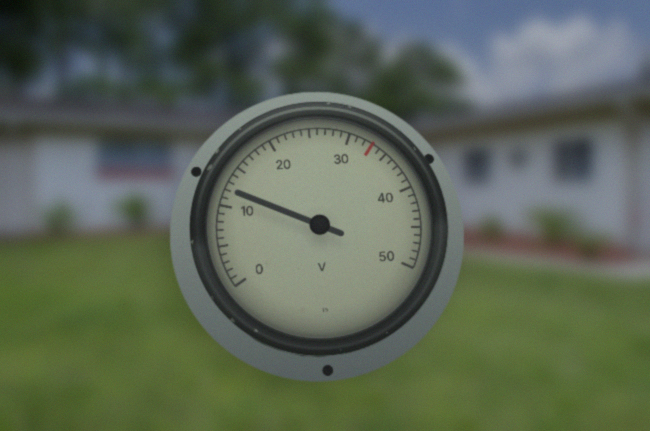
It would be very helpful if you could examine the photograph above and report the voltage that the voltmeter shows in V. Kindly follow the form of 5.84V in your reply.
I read 12V
